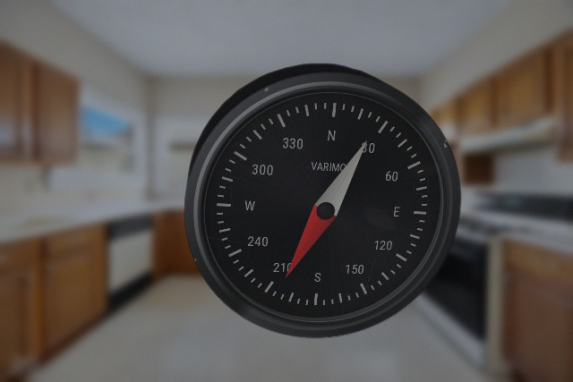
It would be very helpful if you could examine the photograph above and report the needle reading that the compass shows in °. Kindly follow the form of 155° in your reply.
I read 205°
